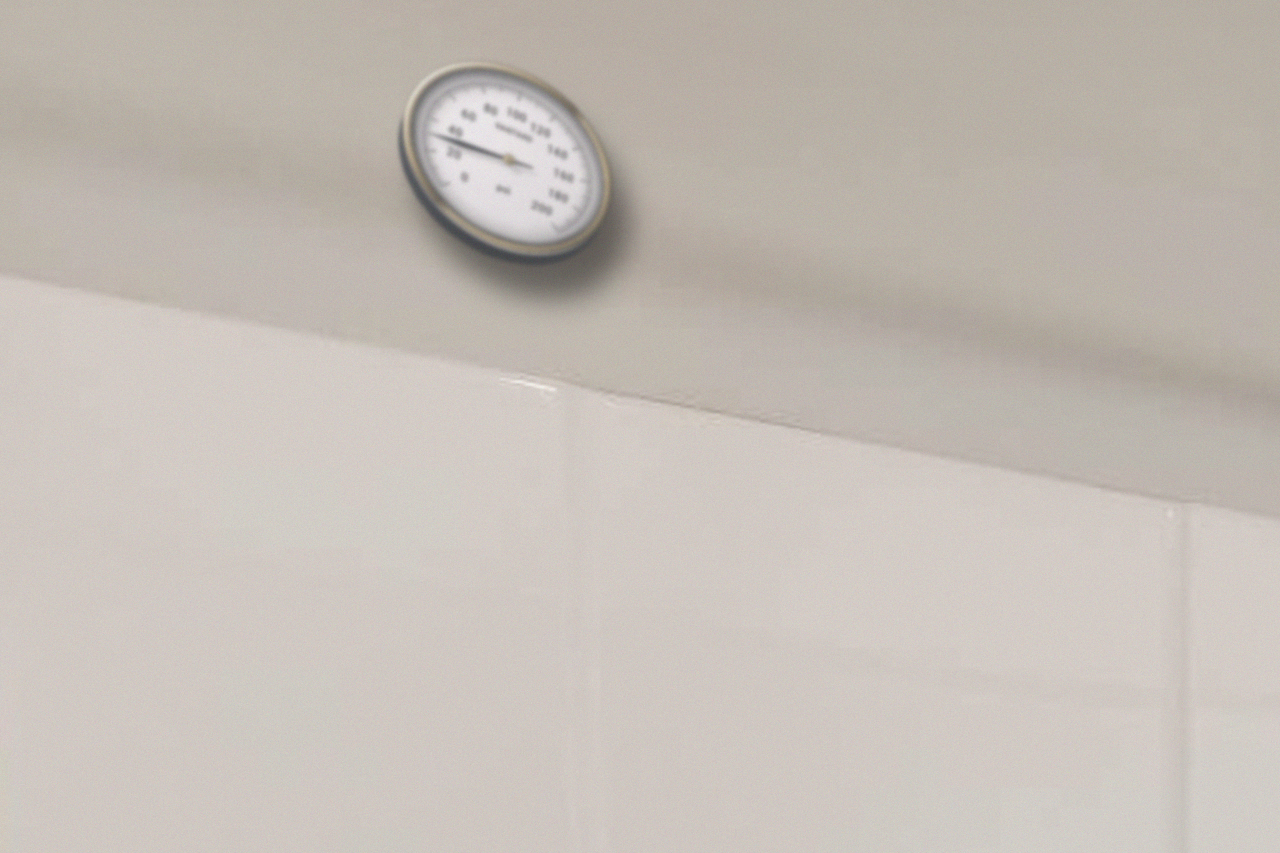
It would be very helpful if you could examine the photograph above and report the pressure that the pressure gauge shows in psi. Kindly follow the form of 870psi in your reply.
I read 30psi
